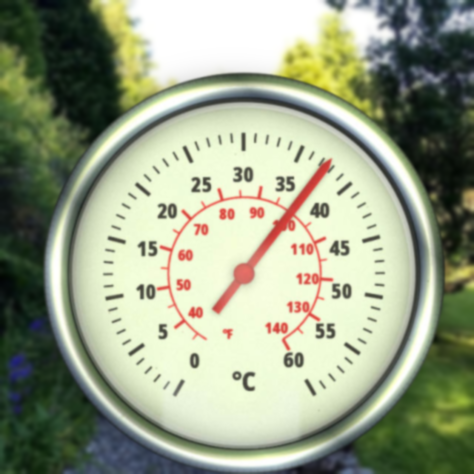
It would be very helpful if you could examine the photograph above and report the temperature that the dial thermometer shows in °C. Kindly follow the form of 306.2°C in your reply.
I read 37.5°C
